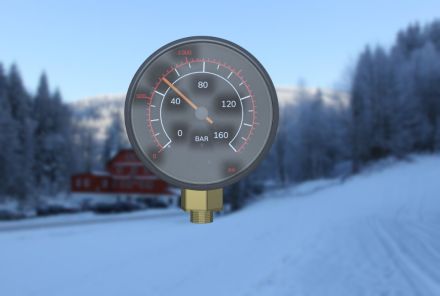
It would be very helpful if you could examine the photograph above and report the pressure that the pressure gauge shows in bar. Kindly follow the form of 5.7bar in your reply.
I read 50bar
